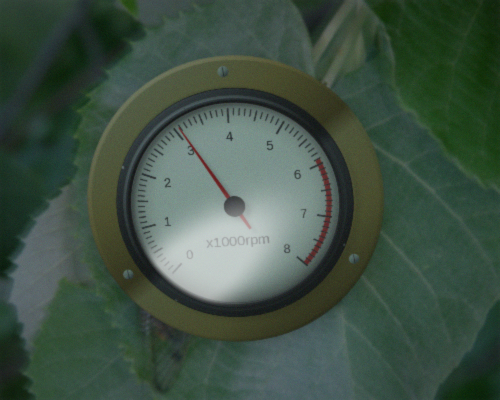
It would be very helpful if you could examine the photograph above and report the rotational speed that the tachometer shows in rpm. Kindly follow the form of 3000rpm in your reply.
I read 3100rpm
